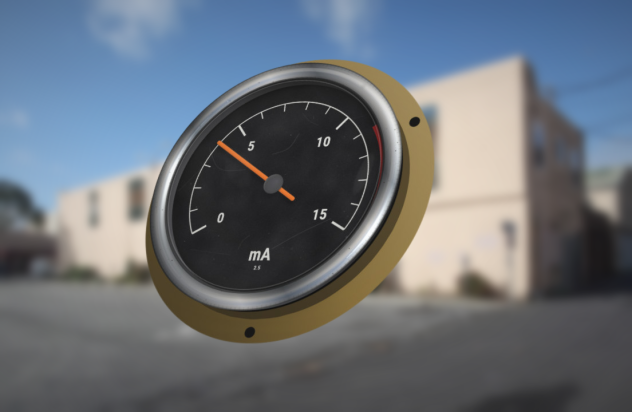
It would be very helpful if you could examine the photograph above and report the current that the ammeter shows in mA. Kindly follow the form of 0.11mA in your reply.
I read 4mA
